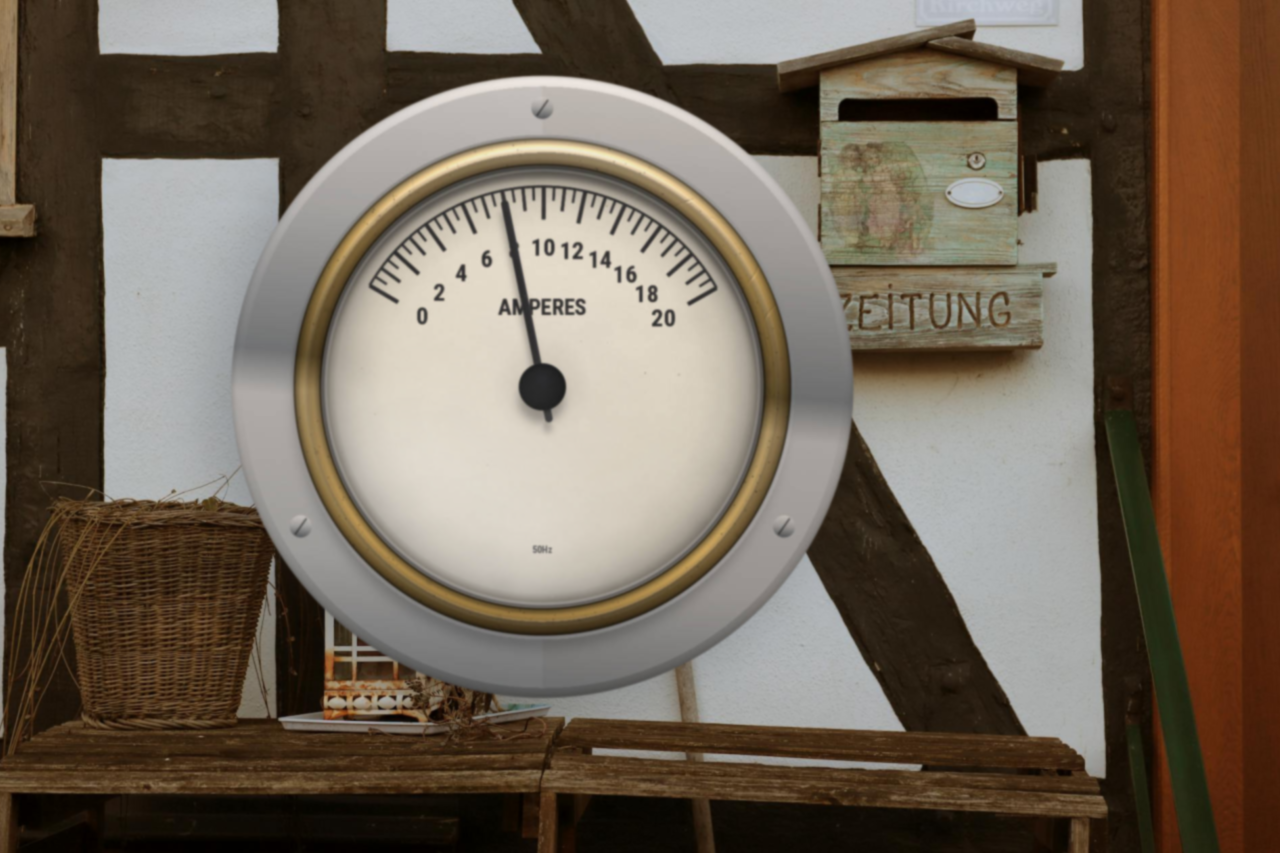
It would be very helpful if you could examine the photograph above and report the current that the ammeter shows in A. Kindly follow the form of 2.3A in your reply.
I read 8A
